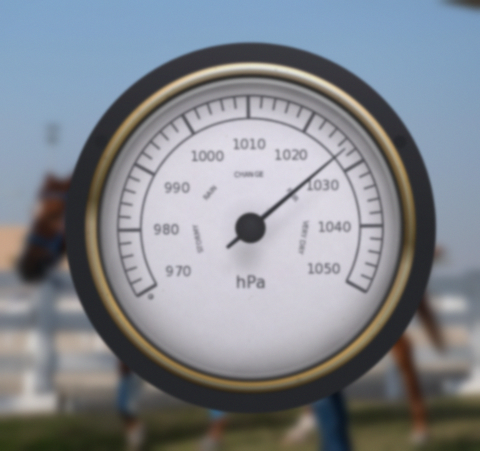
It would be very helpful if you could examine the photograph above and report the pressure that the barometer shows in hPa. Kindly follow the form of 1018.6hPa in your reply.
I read 1027hPa
